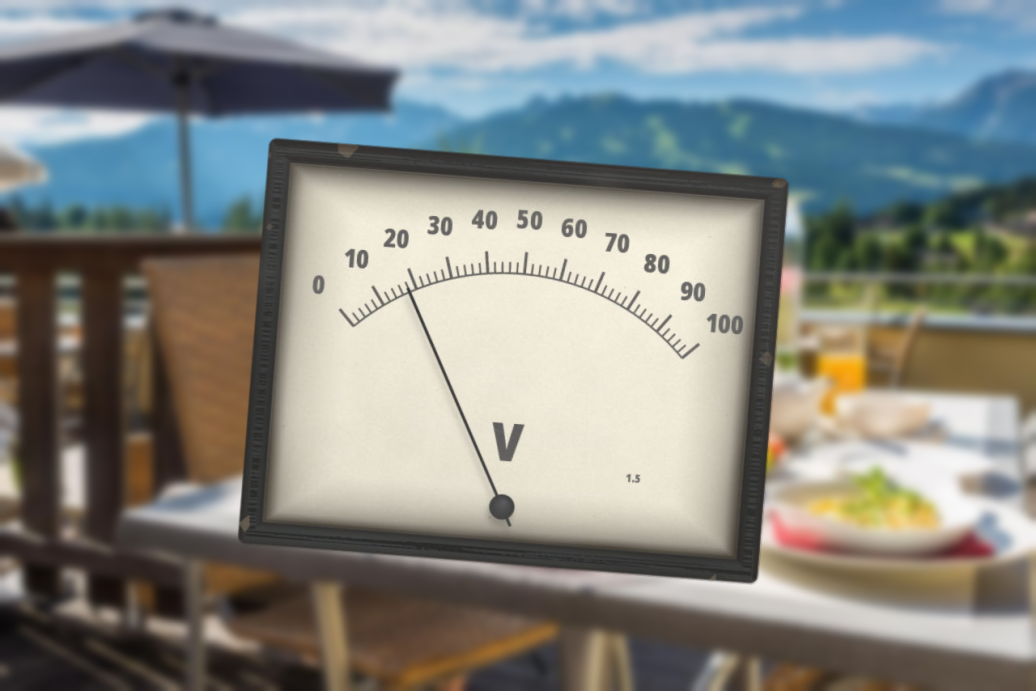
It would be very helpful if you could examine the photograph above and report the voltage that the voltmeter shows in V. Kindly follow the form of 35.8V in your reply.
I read 18V
